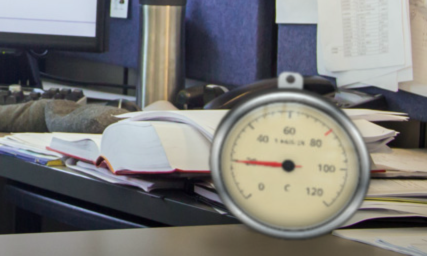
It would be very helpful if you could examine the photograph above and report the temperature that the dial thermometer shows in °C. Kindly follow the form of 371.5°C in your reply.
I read 20°C
